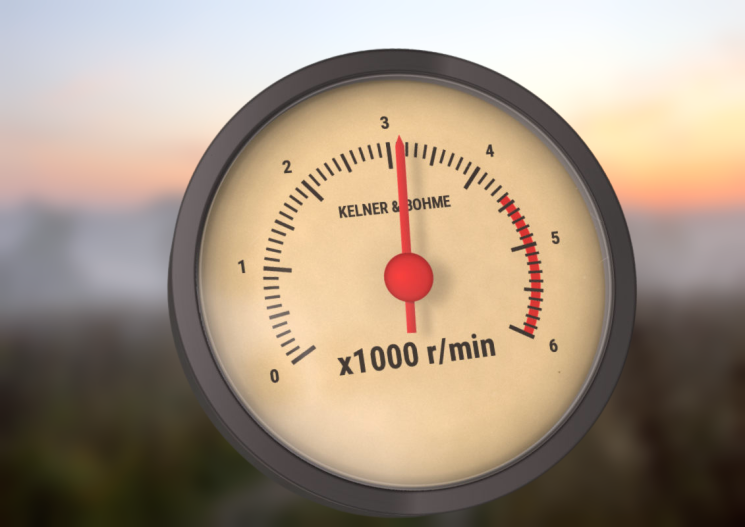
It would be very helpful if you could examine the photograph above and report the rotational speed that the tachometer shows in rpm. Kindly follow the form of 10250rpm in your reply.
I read 3100rpm
